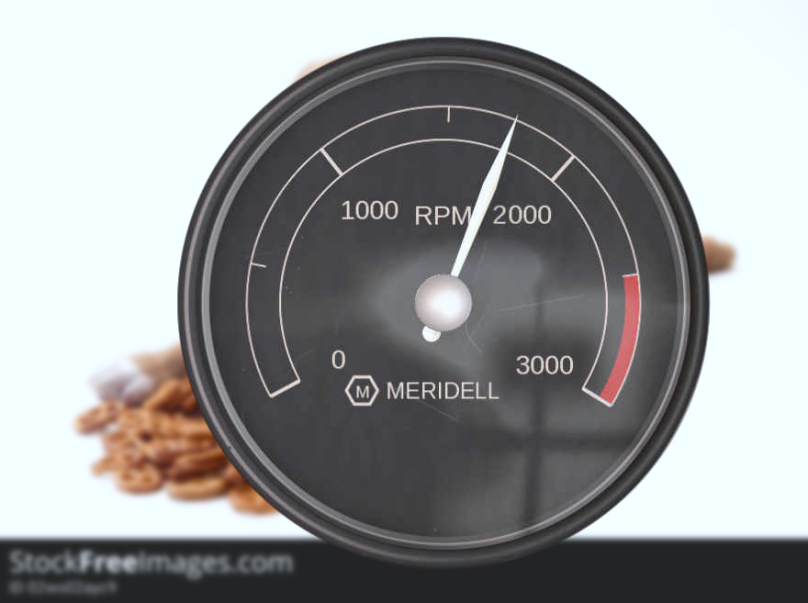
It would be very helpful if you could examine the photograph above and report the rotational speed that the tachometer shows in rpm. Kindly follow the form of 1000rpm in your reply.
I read 1750rpm
